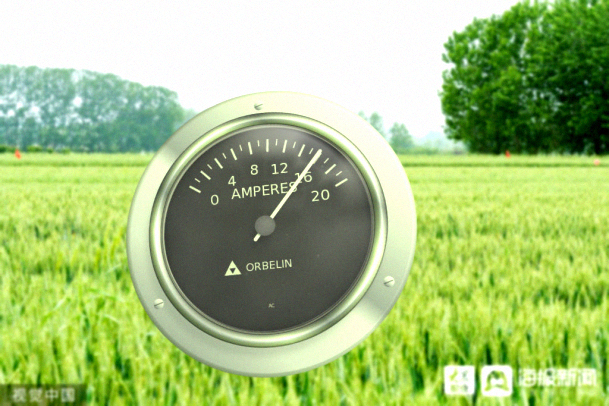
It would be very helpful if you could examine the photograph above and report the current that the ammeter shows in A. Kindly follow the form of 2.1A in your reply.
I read 16A
